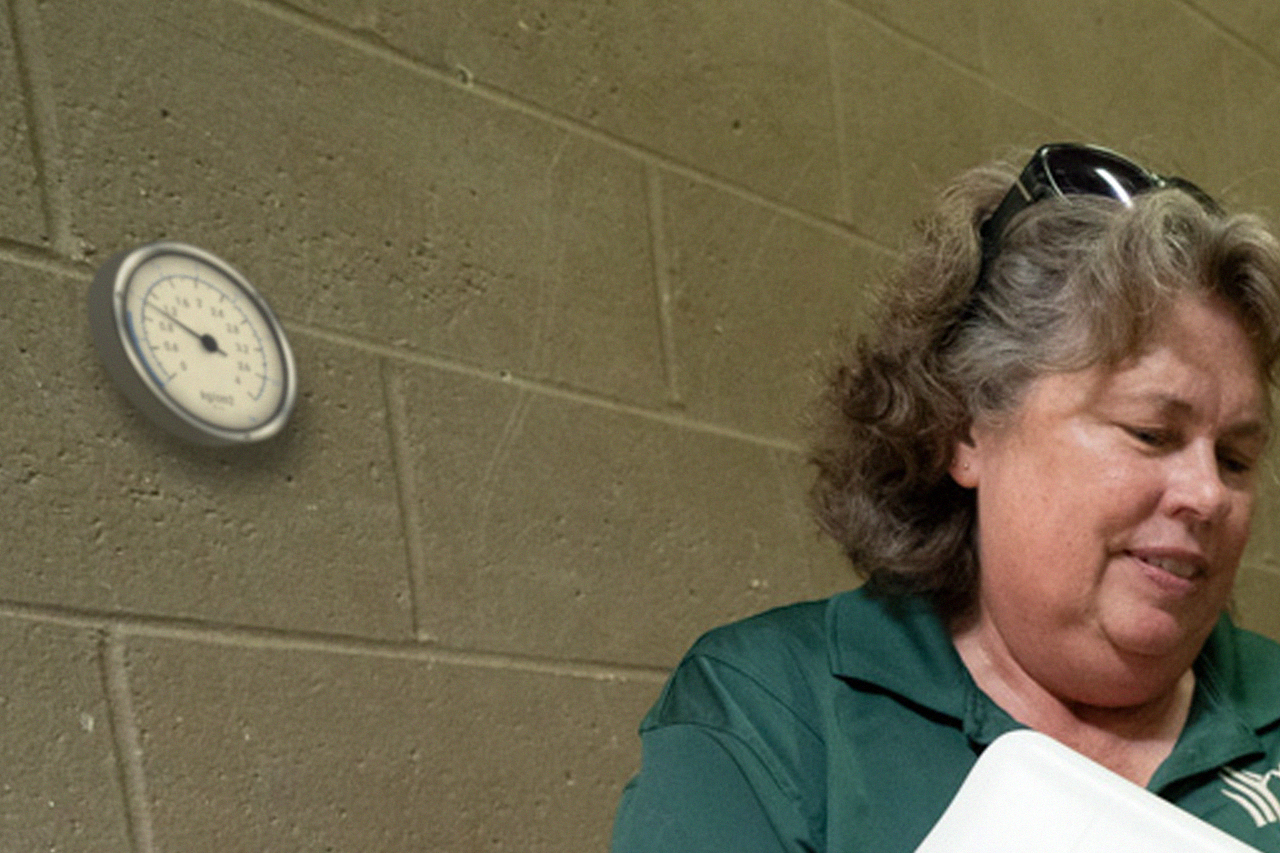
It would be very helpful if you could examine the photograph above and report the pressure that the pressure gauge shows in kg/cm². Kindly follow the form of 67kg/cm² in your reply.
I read 1kg/cm²
